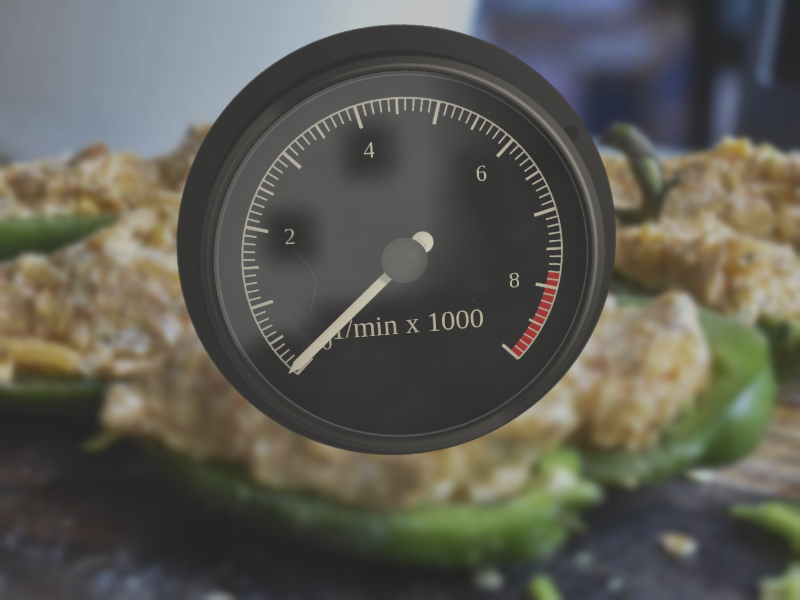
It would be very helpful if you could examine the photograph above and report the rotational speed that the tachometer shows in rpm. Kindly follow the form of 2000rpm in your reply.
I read 100rpm
